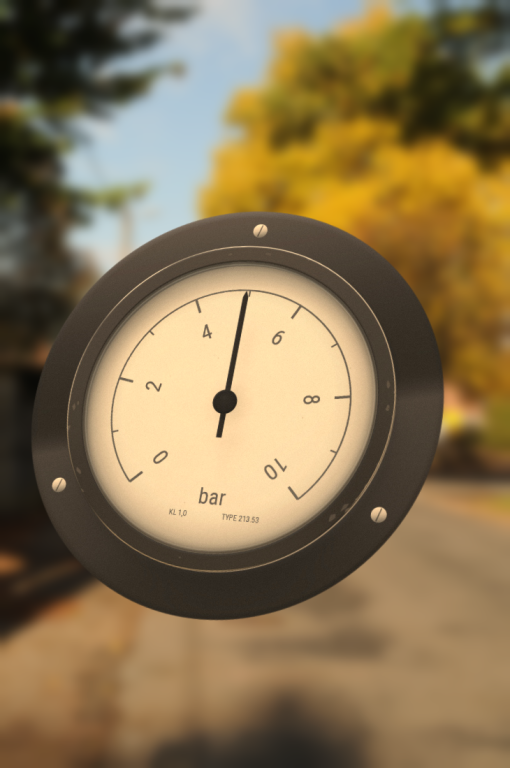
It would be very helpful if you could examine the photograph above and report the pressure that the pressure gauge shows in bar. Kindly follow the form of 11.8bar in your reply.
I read 5bar
